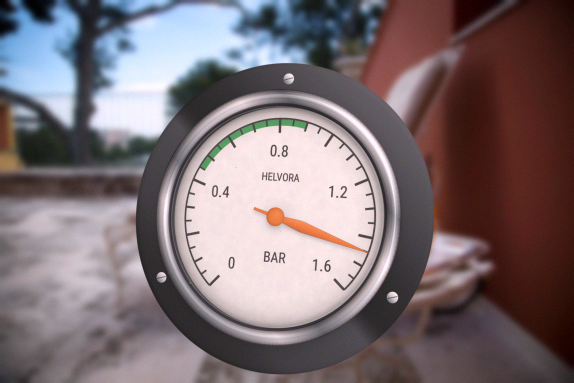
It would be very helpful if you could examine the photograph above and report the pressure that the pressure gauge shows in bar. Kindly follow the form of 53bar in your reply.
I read 1.45bar
